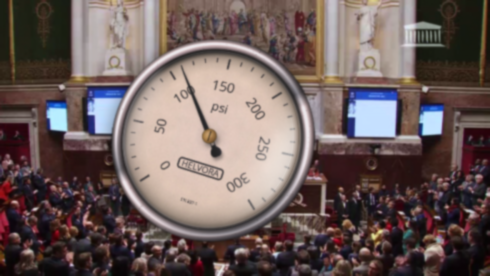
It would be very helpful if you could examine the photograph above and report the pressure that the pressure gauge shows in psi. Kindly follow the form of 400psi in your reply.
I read 110psi
